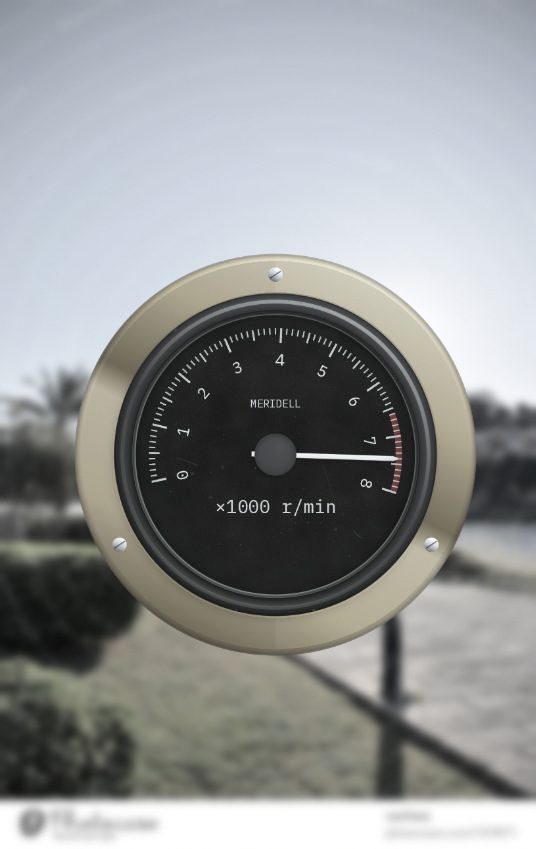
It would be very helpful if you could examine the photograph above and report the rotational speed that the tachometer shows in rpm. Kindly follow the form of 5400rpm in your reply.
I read 7400rpm
